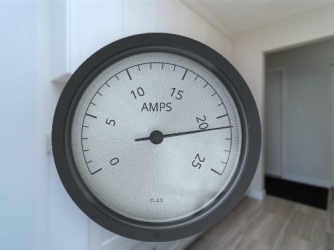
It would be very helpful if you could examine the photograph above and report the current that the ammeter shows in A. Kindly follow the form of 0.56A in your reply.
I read 21A
